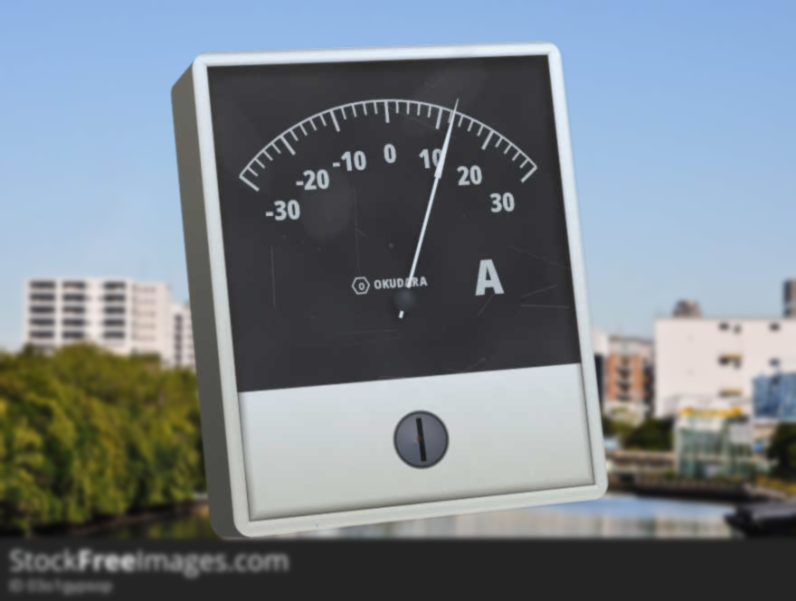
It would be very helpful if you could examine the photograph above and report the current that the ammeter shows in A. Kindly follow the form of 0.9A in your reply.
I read 12A
